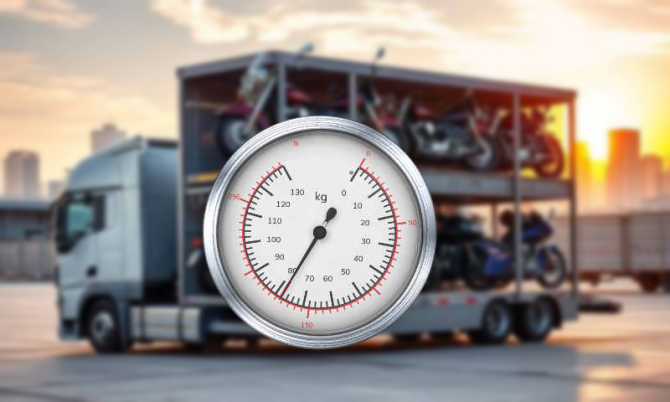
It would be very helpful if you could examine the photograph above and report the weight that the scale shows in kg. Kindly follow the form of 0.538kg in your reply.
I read 78kg
